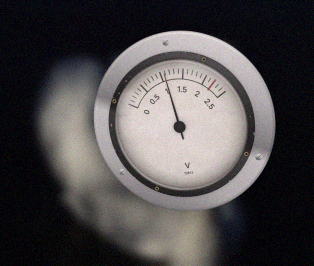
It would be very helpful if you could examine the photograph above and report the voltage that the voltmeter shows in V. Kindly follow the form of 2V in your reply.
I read 1.1V
